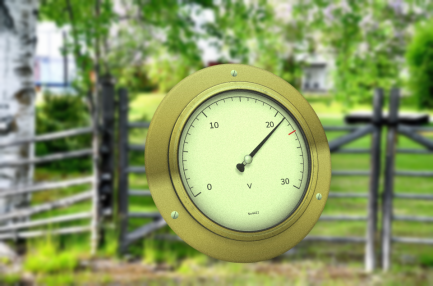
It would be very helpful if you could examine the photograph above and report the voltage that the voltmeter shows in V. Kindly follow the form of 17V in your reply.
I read 21V
